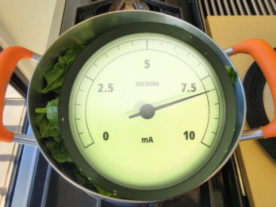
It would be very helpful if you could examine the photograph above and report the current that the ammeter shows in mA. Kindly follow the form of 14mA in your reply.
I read 8mA
